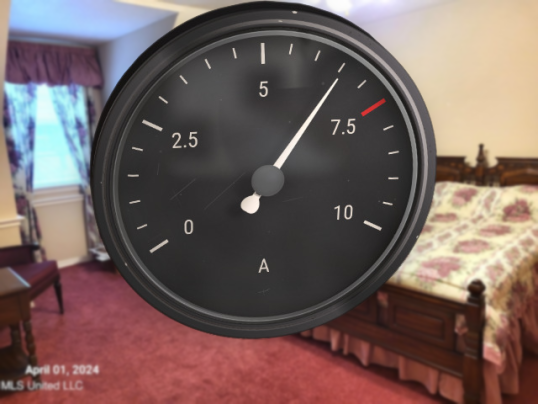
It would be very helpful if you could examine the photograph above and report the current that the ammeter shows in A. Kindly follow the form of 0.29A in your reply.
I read 6.5A
